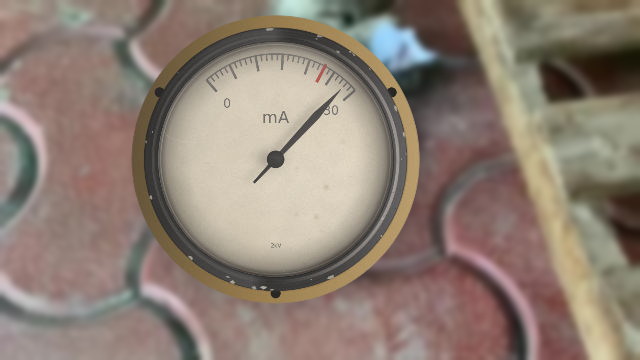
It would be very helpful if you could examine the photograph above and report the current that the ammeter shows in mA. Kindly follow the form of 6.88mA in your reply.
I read 28mA
